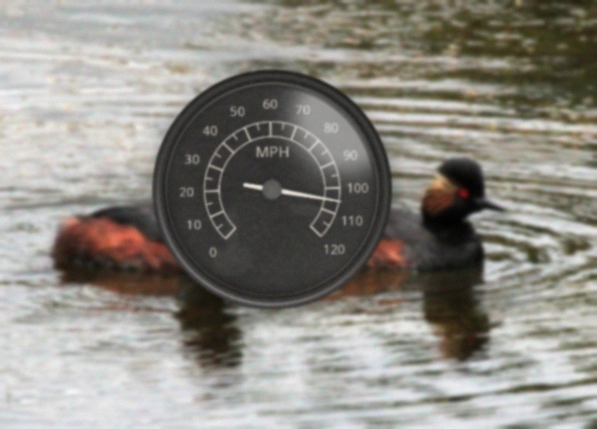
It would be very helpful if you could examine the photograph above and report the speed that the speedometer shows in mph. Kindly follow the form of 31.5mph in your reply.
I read 105mph
